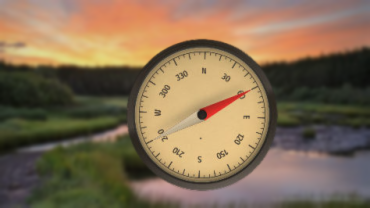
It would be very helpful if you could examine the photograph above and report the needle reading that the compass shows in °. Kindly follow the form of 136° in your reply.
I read 60°
